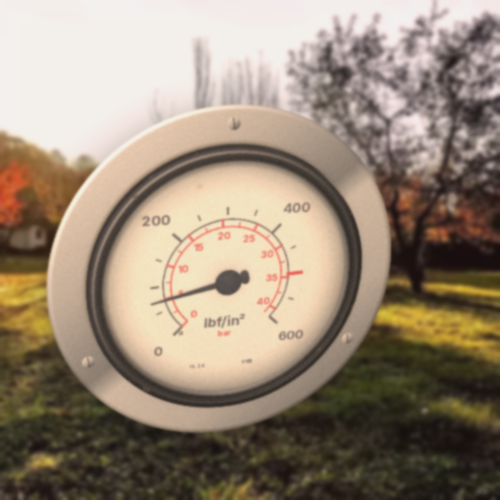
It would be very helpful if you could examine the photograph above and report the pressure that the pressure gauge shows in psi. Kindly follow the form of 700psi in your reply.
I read 75psi
